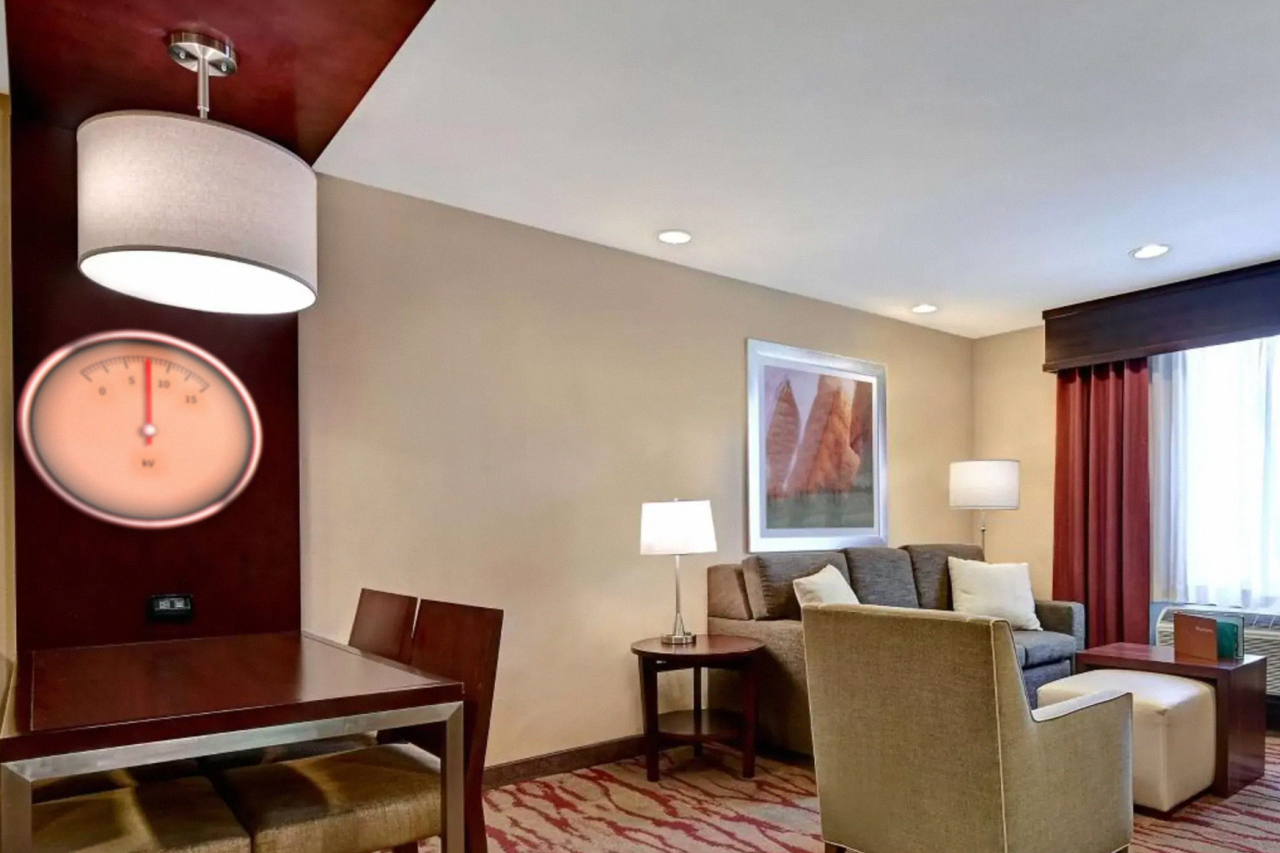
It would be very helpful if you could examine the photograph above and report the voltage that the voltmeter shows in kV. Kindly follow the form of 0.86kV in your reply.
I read 7.5kV
